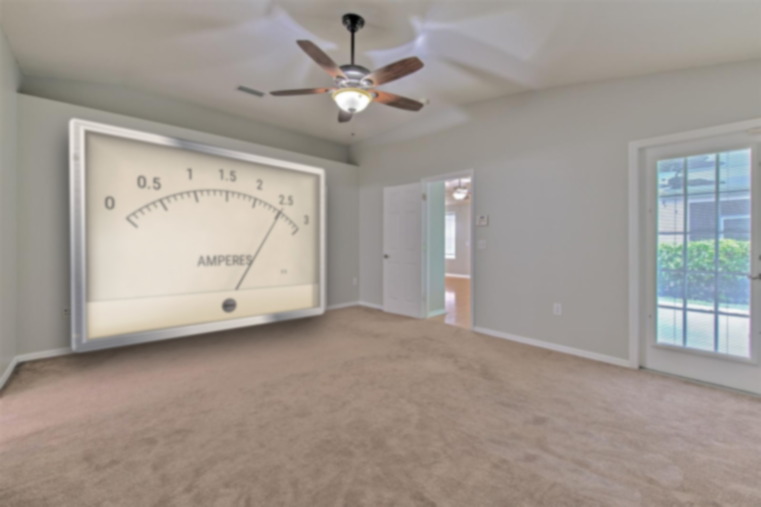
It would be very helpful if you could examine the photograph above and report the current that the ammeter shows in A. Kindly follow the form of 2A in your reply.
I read 2.5A
